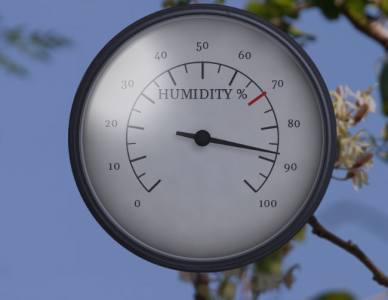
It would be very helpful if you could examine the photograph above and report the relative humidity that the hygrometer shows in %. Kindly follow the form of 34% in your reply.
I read 87.5%
